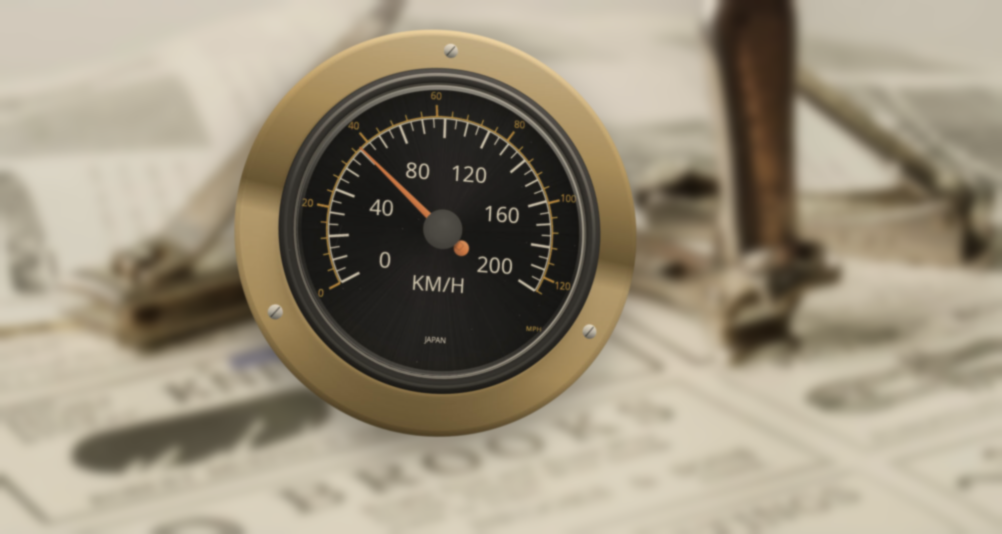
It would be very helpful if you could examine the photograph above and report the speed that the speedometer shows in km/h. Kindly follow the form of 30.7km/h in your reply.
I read 60km/h
